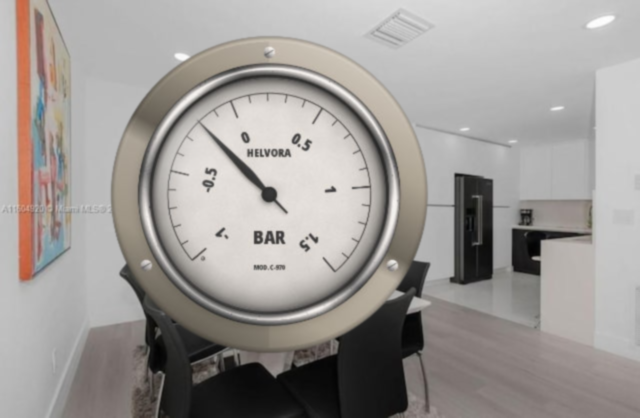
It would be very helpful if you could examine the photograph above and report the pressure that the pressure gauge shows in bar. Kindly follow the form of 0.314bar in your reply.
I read -0.2bar
